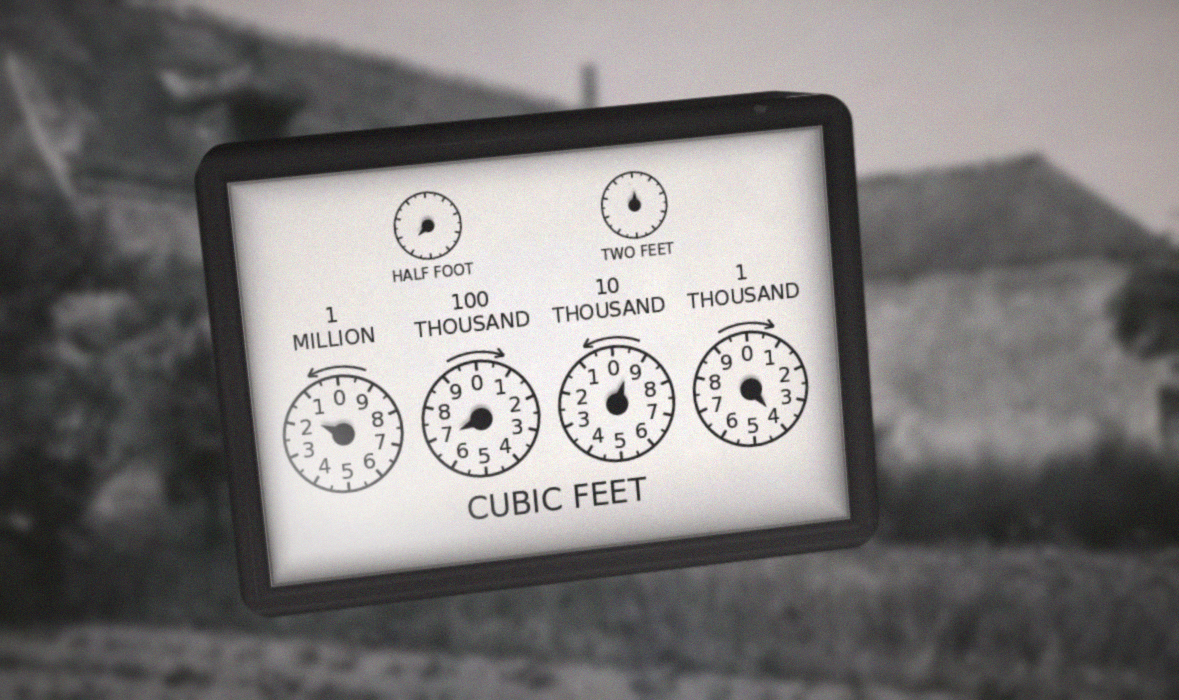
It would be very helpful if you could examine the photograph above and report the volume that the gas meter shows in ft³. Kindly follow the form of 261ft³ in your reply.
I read 169400ft³
